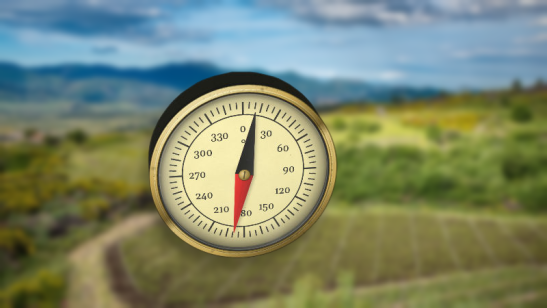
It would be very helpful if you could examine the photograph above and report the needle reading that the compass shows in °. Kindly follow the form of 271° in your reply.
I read 190°
